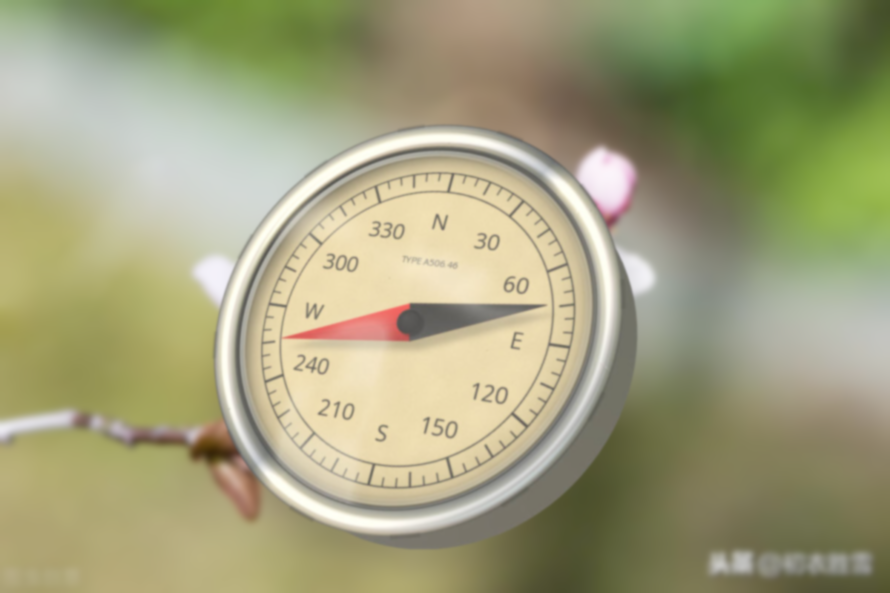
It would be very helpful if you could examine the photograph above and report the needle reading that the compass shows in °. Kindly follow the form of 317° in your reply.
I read 255°
